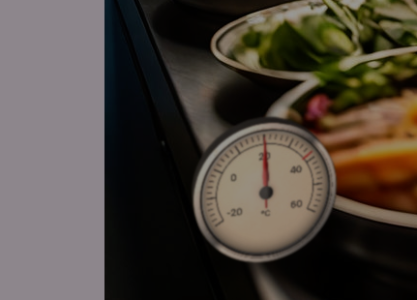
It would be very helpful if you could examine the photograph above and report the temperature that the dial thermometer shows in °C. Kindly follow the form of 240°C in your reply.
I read 20°C
